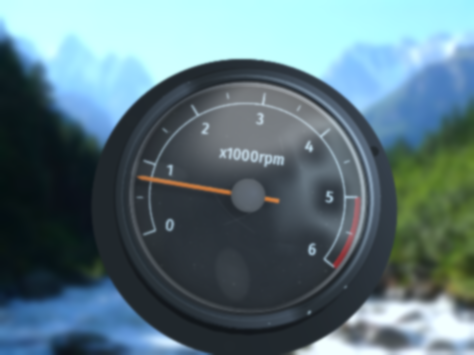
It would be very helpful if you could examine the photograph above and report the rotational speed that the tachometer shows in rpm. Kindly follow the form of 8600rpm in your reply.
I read 750rpm
